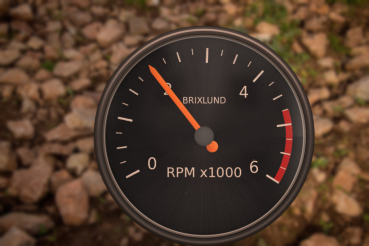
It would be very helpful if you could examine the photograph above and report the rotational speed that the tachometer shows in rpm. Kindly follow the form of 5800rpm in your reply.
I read 2000rpm
